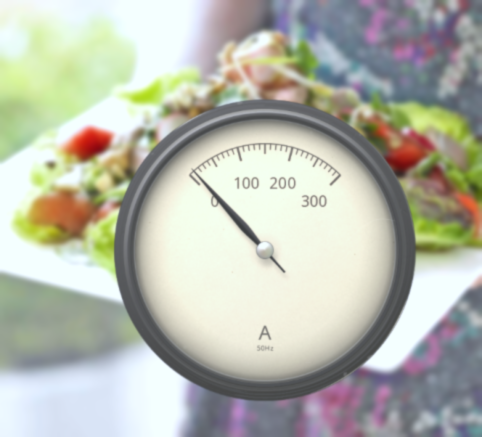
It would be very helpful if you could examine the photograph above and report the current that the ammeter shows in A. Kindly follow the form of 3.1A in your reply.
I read 10A
